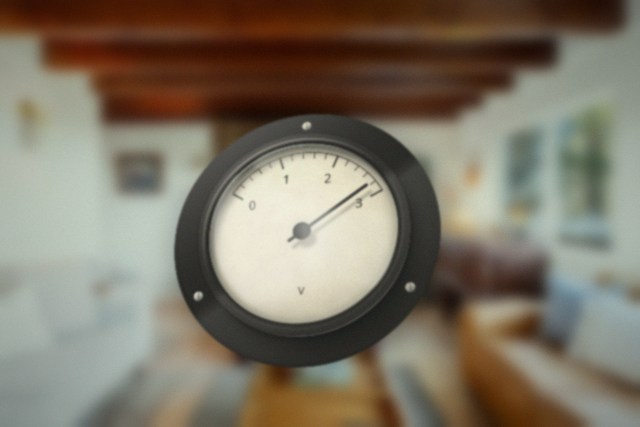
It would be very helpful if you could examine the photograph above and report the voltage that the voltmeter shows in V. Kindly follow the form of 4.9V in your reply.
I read 2.8V
